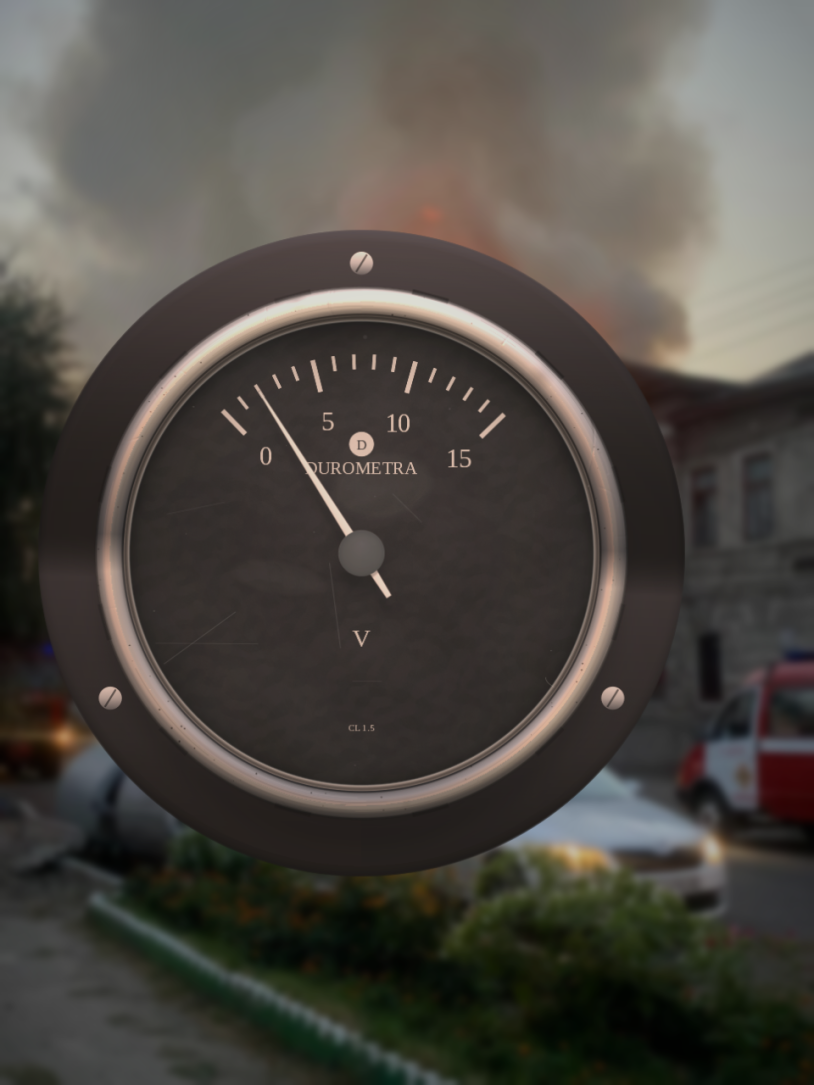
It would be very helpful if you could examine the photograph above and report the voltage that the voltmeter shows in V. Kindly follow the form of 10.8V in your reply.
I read 2V
